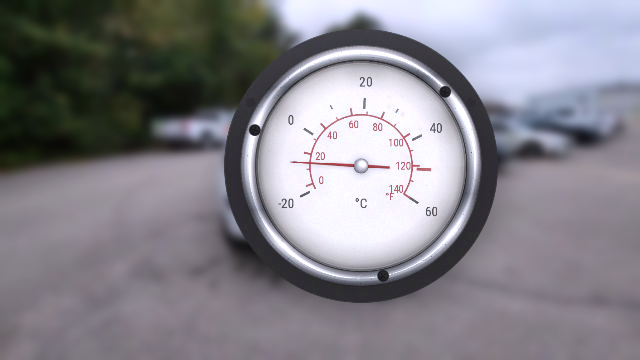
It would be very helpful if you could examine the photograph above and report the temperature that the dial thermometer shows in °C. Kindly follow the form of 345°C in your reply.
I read -10°C
